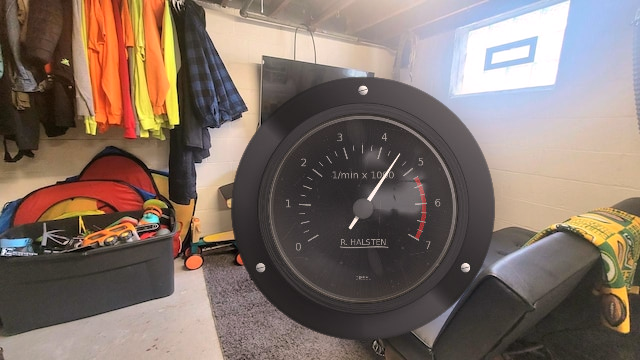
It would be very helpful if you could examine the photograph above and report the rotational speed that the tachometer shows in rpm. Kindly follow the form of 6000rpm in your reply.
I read 4500rpm
